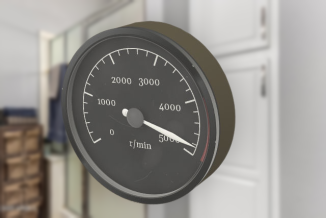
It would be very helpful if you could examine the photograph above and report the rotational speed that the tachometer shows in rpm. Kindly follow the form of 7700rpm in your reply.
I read 4800rpm
